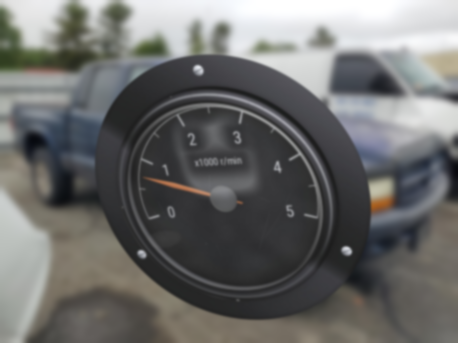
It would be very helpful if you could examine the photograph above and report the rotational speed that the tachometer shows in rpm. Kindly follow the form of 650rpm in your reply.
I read 750rpm
